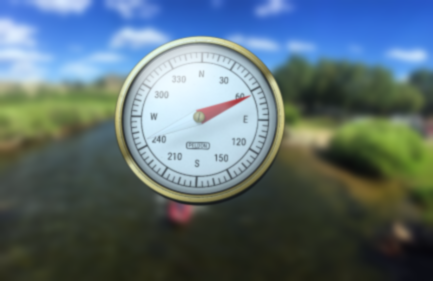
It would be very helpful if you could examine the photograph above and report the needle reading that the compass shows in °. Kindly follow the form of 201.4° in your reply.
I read 65°
